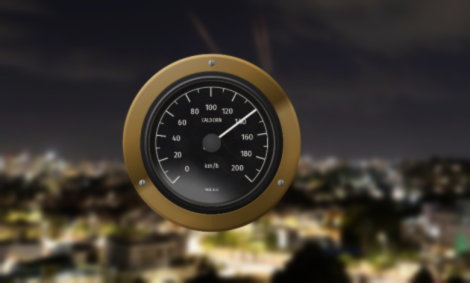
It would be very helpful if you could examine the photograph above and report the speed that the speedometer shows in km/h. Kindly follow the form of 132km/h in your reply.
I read 140km/h
